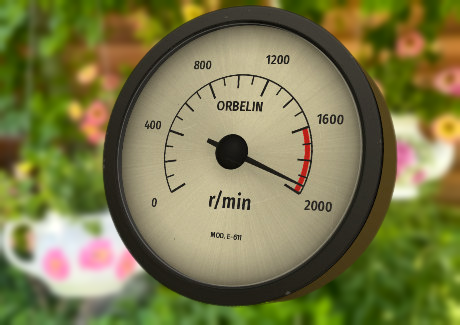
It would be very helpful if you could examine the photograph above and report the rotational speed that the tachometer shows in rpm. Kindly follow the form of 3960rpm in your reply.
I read 1950rpm
